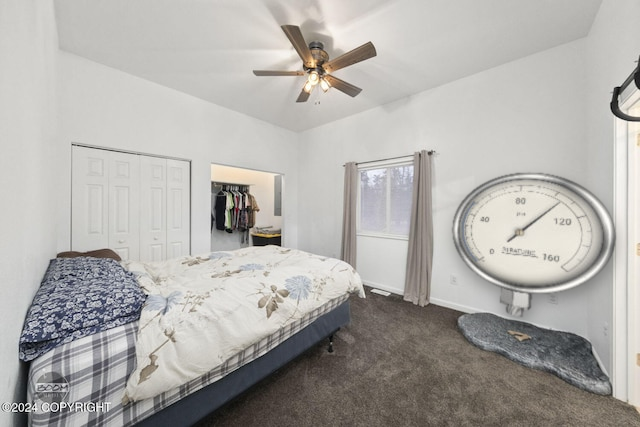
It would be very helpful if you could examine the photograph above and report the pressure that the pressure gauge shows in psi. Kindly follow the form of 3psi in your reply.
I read 105psi
